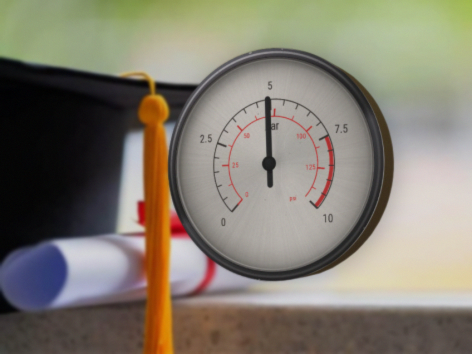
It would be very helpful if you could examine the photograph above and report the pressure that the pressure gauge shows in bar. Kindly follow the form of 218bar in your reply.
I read 5bar
